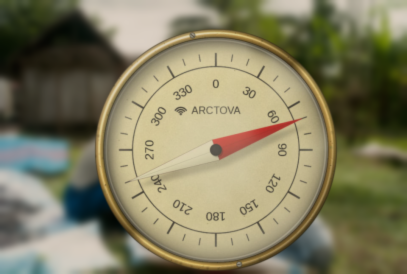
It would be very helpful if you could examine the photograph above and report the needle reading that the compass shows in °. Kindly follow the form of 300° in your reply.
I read 70°
